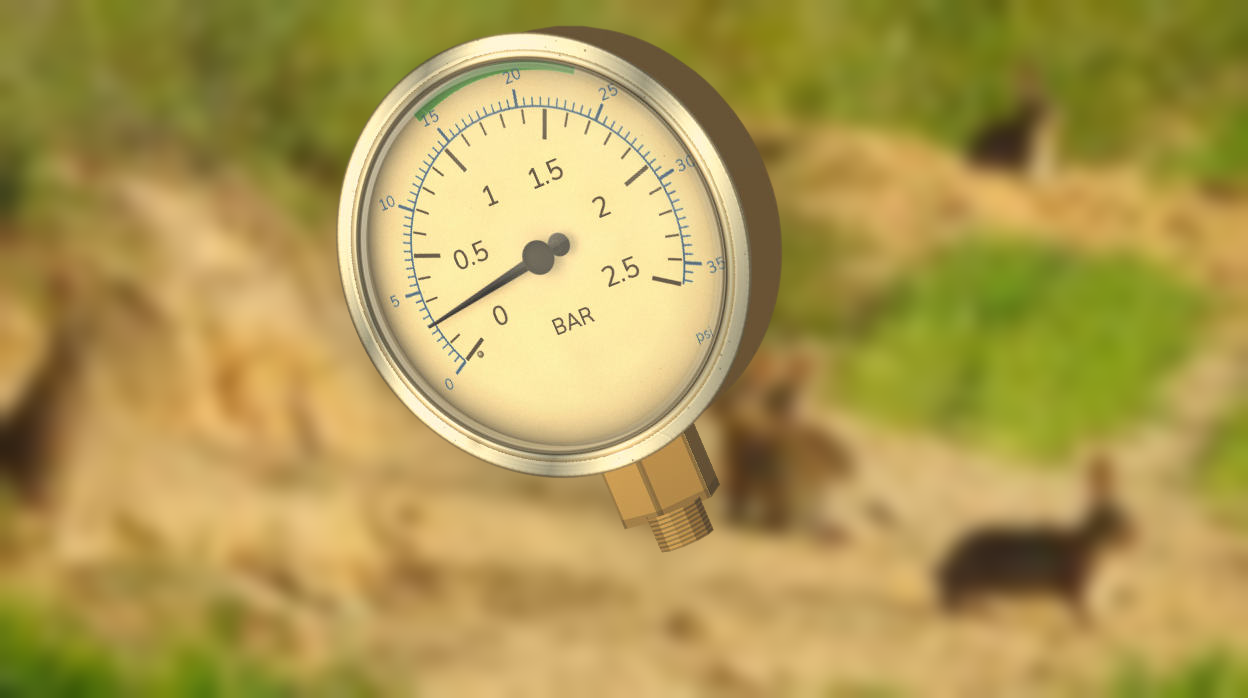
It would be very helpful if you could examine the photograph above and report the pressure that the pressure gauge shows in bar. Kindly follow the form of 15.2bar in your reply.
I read 0.2bar
